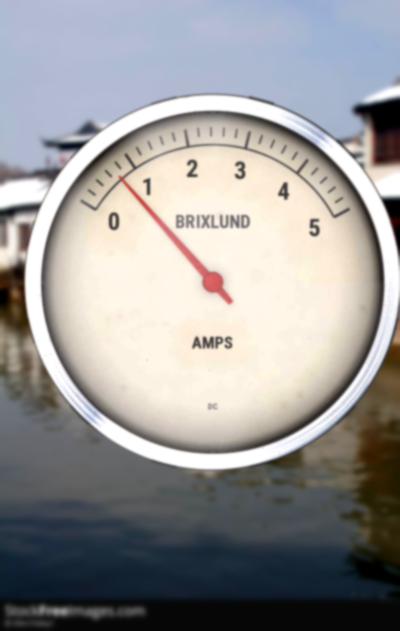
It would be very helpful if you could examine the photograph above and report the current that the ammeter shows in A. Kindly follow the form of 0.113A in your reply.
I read 0.7A
